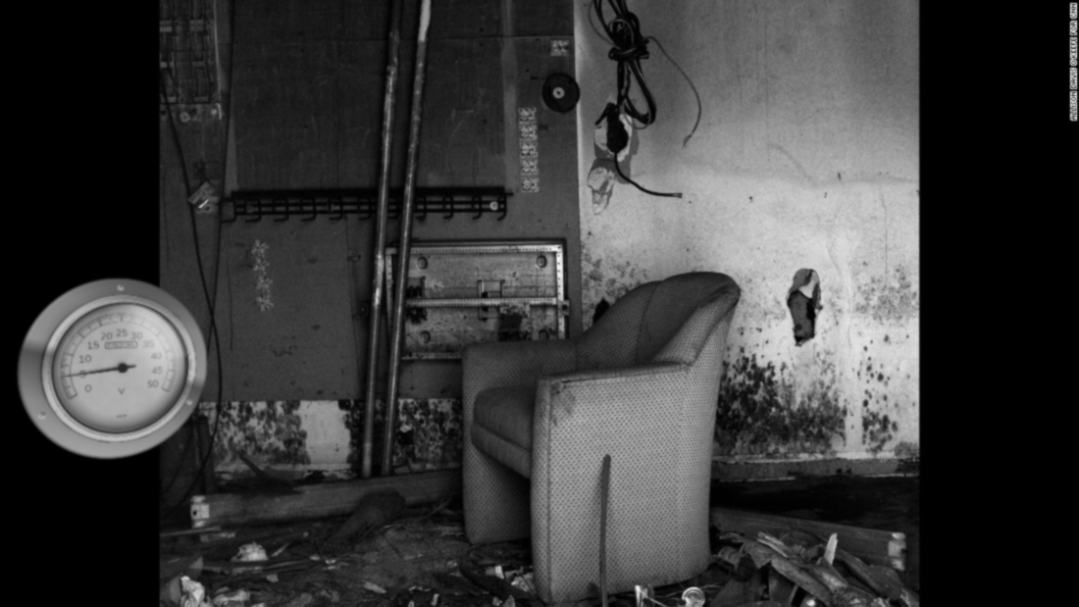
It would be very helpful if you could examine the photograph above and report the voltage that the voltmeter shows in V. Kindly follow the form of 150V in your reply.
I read 5V
